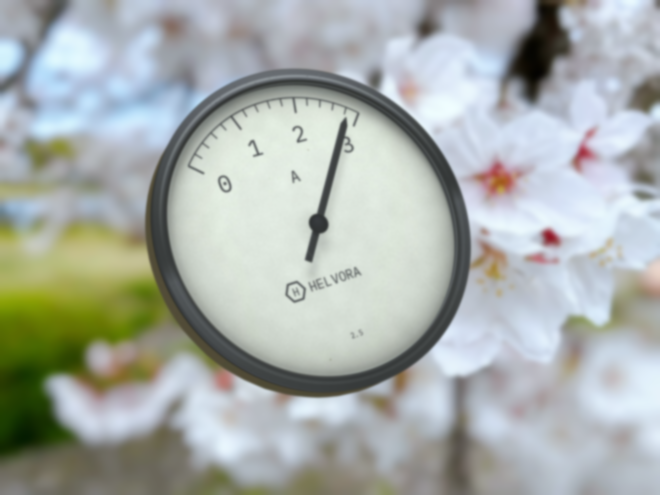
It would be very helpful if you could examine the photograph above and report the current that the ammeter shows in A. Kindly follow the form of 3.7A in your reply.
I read 2.8A
